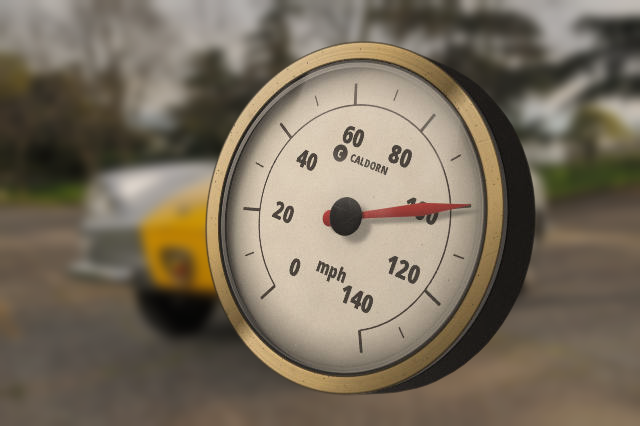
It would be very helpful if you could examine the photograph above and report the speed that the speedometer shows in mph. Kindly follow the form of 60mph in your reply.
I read 100mph
